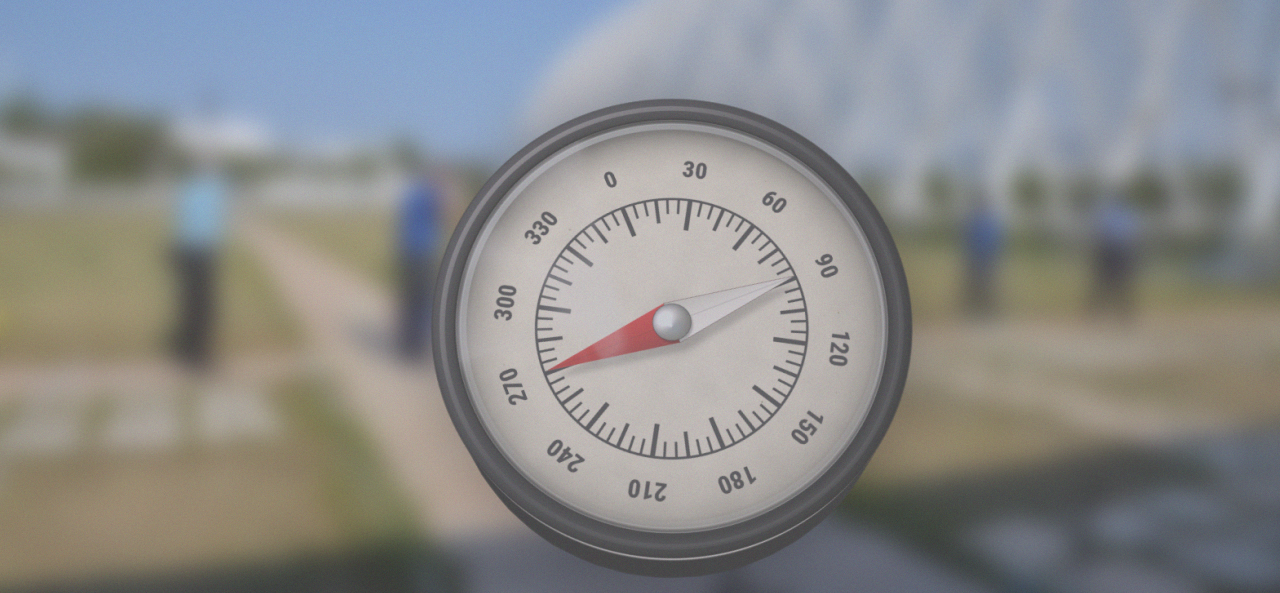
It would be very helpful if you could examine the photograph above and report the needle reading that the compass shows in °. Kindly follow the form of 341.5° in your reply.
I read 270°
